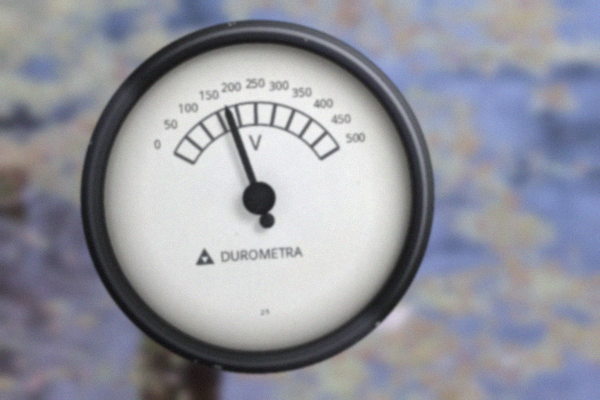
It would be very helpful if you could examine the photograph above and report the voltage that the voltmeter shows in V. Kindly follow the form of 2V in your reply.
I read 175V
